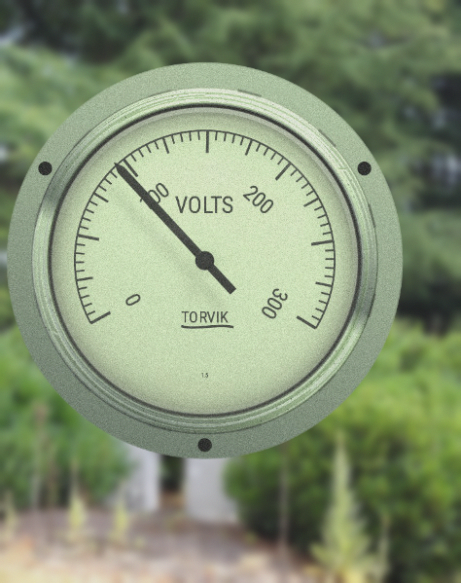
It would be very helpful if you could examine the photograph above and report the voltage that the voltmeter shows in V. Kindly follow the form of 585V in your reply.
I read 95V
